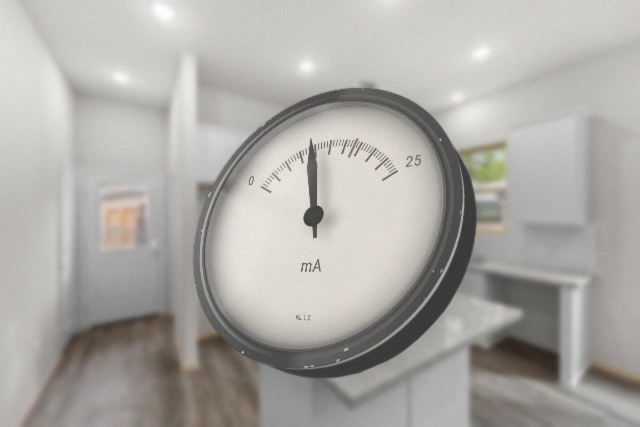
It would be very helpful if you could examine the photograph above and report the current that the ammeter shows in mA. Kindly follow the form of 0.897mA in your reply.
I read 10mA
